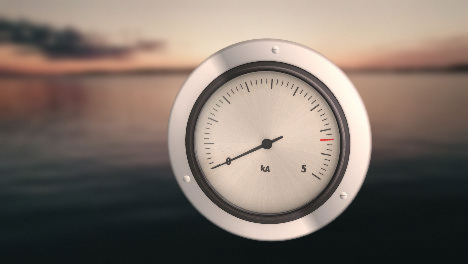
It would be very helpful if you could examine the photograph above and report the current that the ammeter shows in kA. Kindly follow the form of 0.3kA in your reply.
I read 0kA
